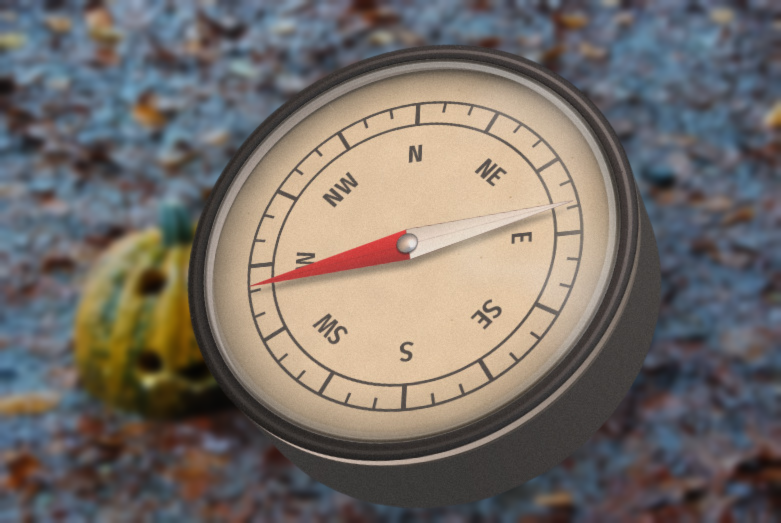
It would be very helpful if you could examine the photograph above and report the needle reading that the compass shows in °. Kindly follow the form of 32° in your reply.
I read 260°
